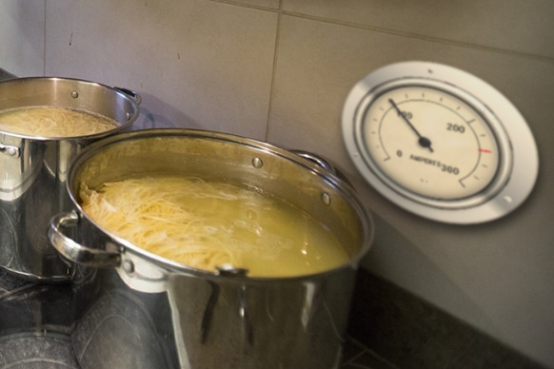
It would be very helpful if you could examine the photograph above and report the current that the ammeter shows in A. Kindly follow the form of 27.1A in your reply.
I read 100A
